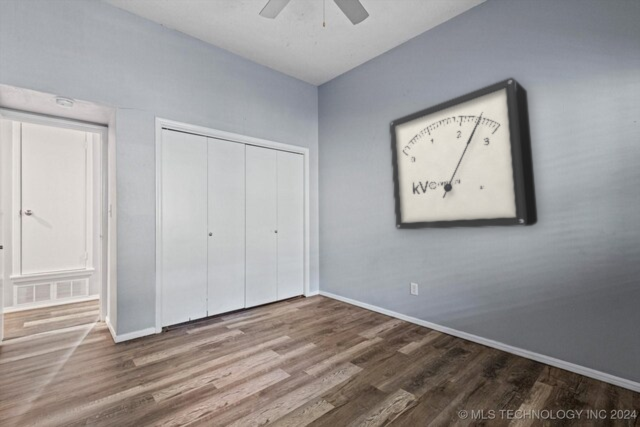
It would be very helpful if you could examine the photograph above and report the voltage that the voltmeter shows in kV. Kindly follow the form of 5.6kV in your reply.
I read 2.5kV
